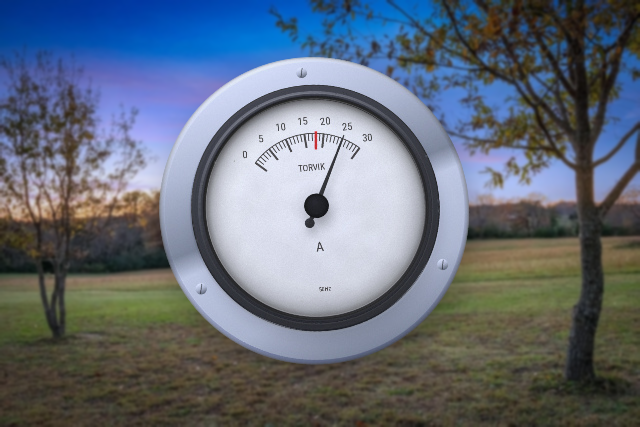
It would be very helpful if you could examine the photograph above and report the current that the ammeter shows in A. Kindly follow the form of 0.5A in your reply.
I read 25A
